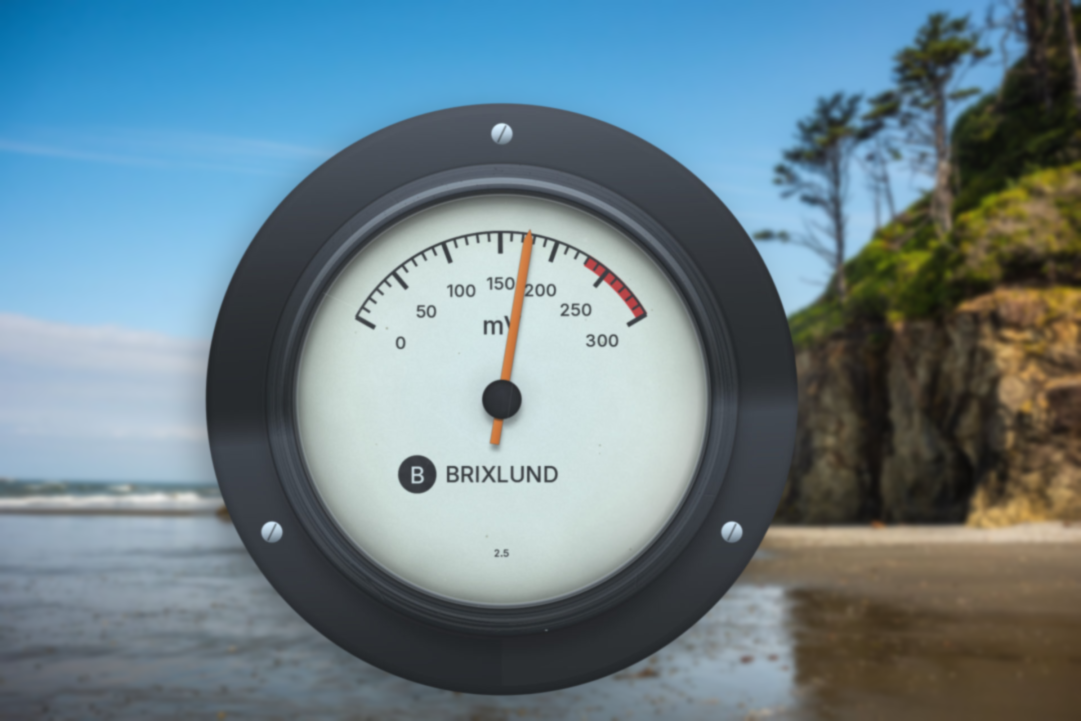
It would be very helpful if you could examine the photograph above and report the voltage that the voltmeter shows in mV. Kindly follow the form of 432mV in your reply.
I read 175mV
